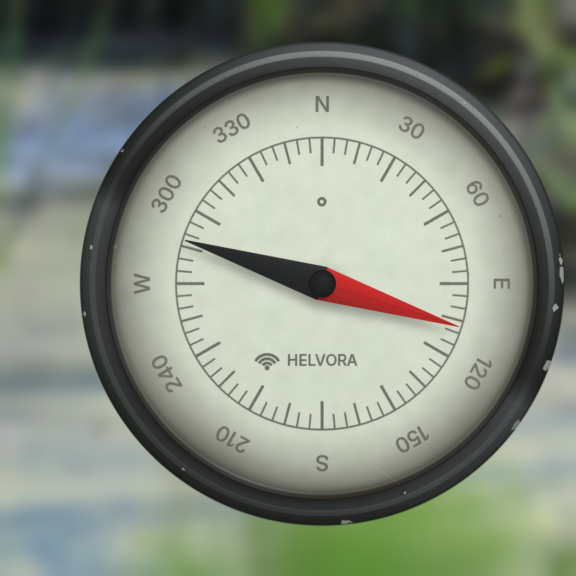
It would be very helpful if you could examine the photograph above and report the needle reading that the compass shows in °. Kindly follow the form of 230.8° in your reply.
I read 107.5°
